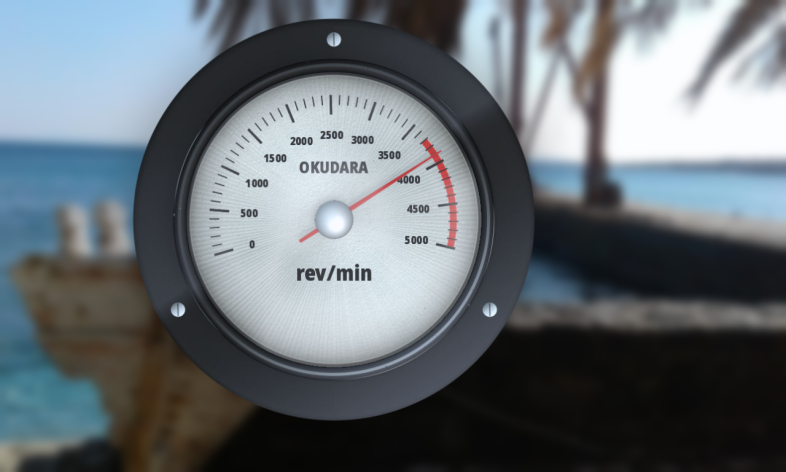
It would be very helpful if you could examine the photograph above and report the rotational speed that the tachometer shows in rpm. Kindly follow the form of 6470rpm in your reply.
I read 3900rpm
